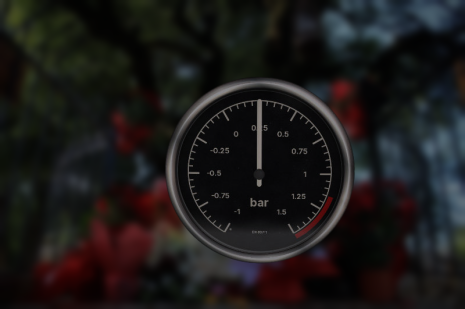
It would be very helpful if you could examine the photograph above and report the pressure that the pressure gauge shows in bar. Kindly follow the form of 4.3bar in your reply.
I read 0.25bar
